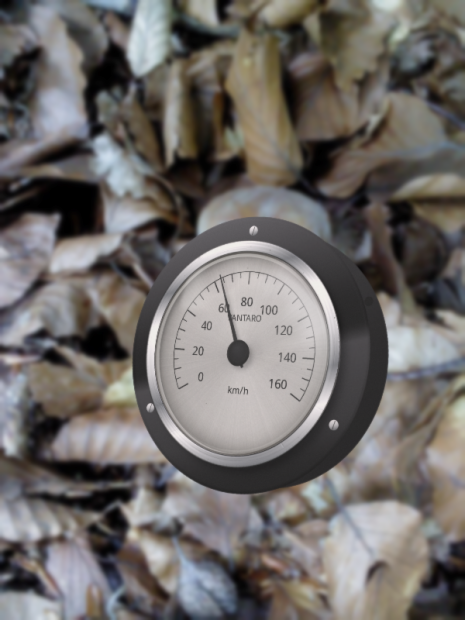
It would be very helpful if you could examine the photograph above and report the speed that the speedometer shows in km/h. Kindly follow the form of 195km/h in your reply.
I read 65km/h
